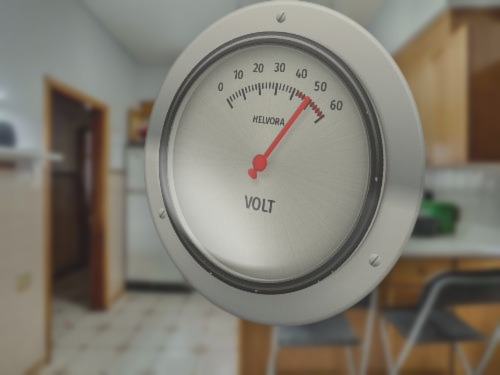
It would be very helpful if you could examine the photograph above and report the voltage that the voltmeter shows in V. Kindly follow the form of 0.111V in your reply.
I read 50V
